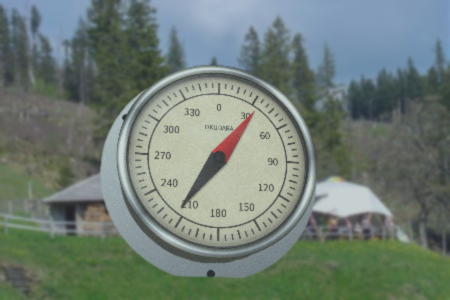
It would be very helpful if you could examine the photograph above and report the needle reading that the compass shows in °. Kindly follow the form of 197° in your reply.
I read 35°
